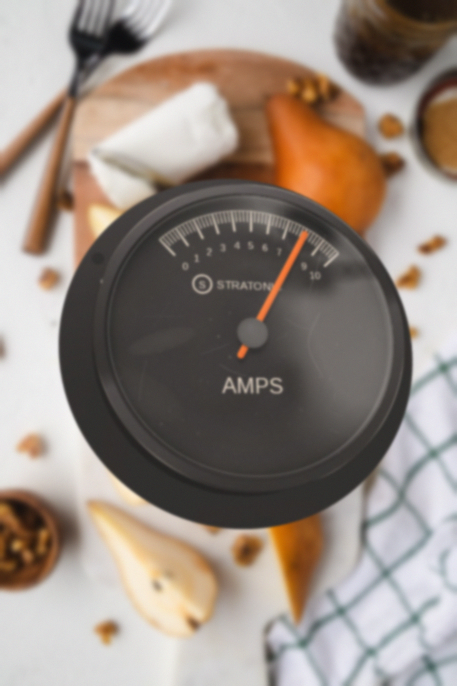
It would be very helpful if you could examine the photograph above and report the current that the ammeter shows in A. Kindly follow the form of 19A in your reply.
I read 8A
